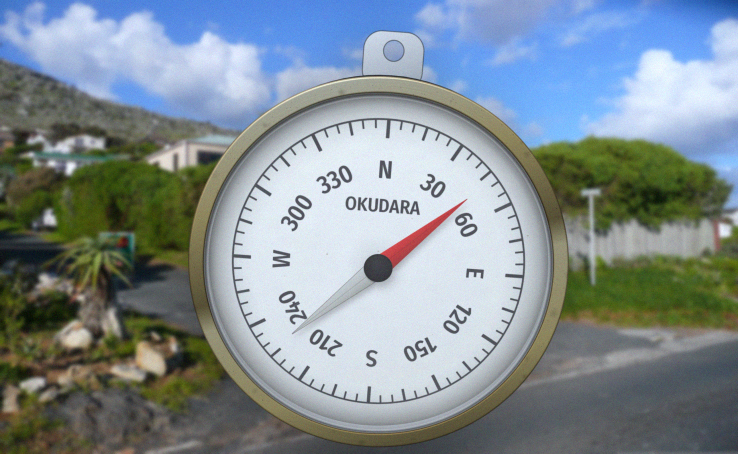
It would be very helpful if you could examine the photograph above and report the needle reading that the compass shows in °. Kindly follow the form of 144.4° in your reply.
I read 47.5°
